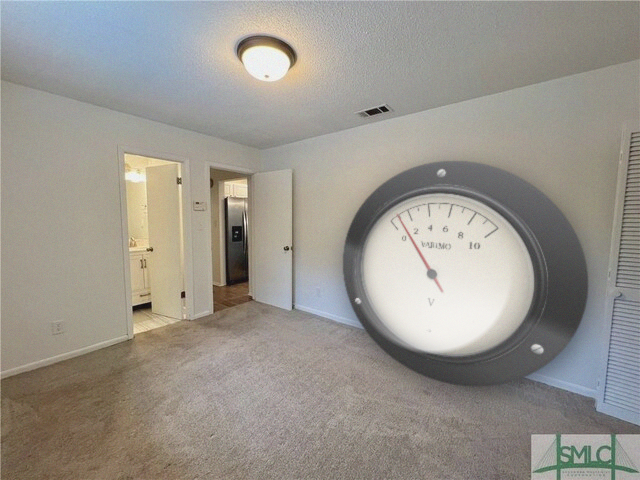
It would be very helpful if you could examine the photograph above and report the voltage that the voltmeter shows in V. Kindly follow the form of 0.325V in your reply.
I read 1V
